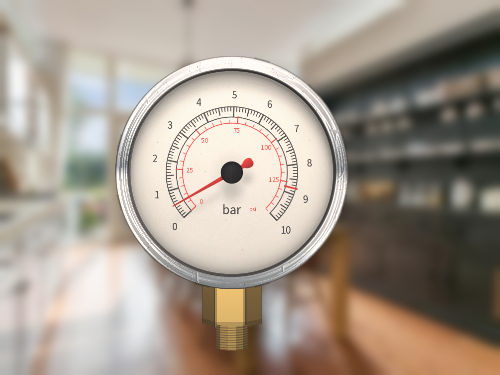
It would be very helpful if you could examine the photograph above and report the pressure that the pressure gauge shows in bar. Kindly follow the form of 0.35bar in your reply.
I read 0.5bar
